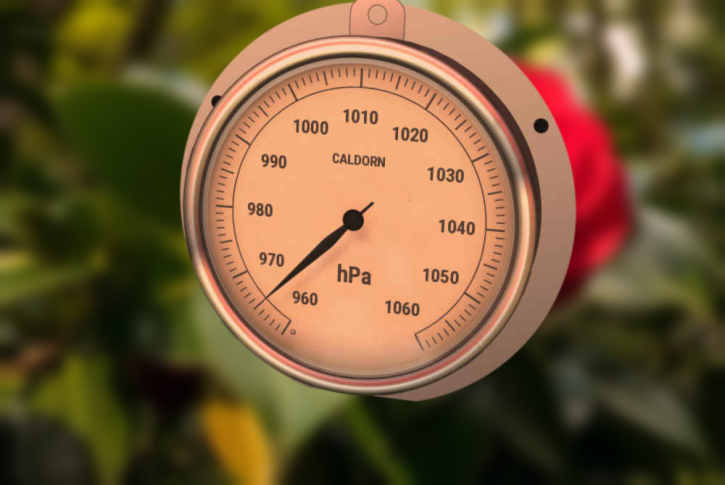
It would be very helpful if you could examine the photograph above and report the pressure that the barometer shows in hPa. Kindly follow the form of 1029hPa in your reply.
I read 965hPa
